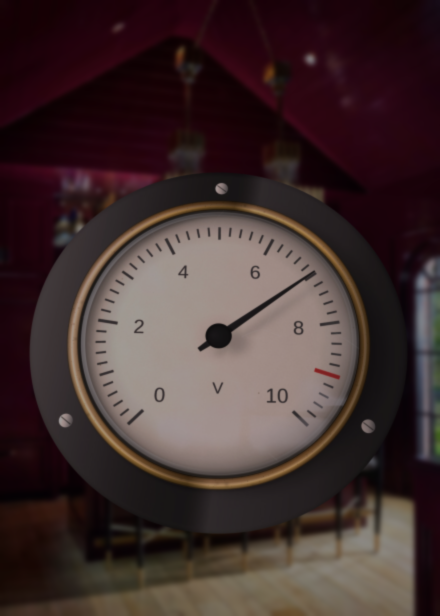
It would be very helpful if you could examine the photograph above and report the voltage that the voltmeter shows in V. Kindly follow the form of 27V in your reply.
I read 7V
